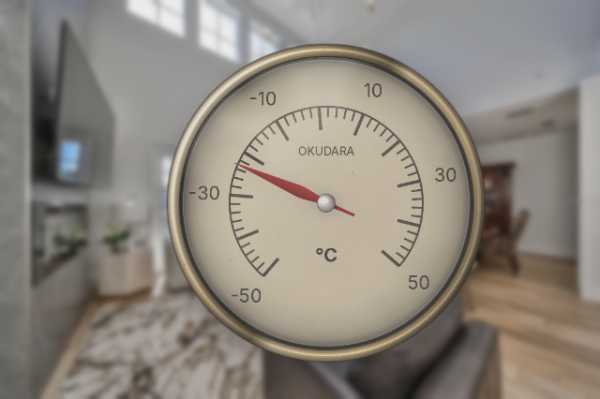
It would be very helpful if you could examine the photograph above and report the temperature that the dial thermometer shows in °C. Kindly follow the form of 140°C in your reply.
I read -23°C
